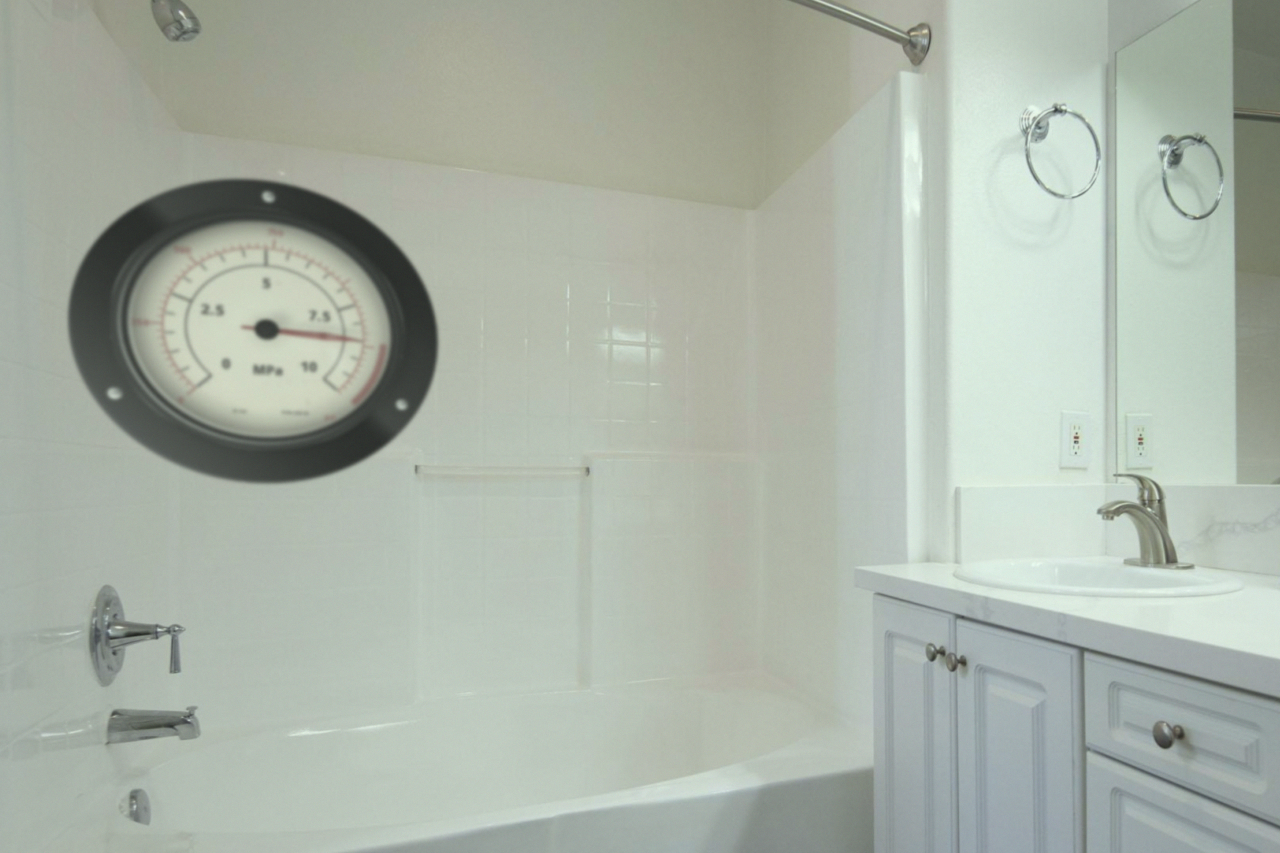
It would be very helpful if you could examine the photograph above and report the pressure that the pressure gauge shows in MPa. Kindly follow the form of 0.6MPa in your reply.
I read 8.5MPa
